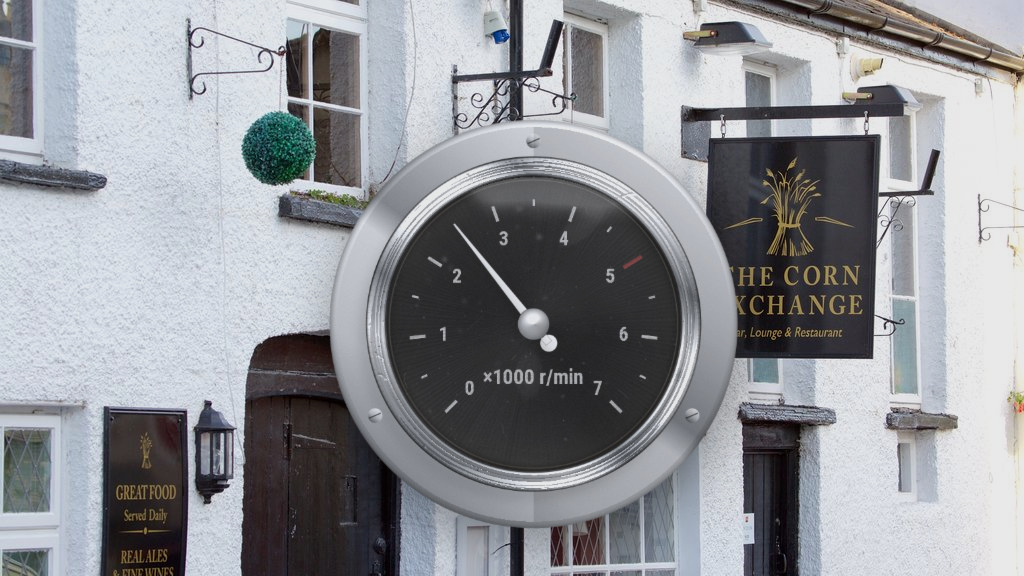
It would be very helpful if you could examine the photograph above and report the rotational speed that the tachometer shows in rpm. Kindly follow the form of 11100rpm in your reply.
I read 2500rpm
